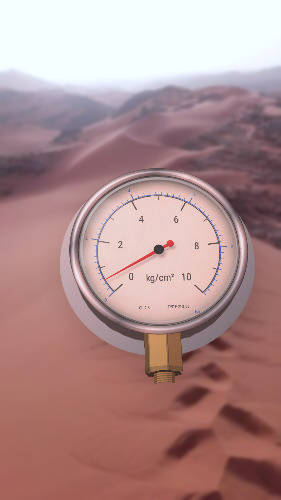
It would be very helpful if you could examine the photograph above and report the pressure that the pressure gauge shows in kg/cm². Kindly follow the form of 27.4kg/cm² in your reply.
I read 0.5kg/cm²
